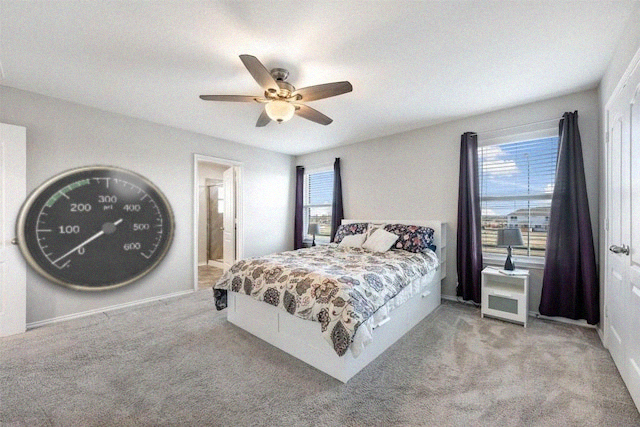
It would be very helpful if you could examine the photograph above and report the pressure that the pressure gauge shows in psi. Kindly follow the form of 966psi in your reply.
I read 20psi
